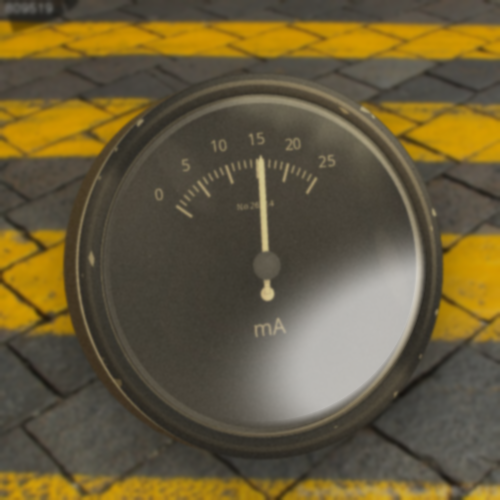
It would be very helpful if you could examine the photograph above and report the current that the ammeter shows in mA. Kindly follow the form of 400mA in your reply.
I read 15mA
